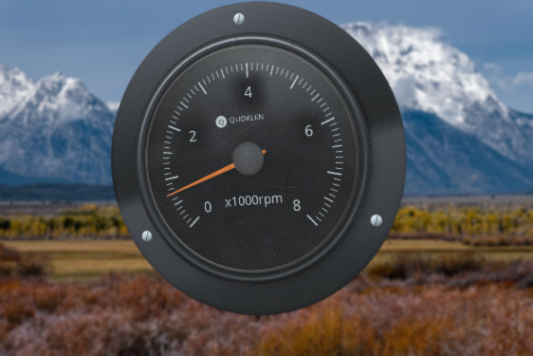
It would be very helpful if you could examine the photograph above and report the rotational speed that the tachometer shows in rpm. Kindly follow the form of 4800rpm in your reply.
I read 700rpm
